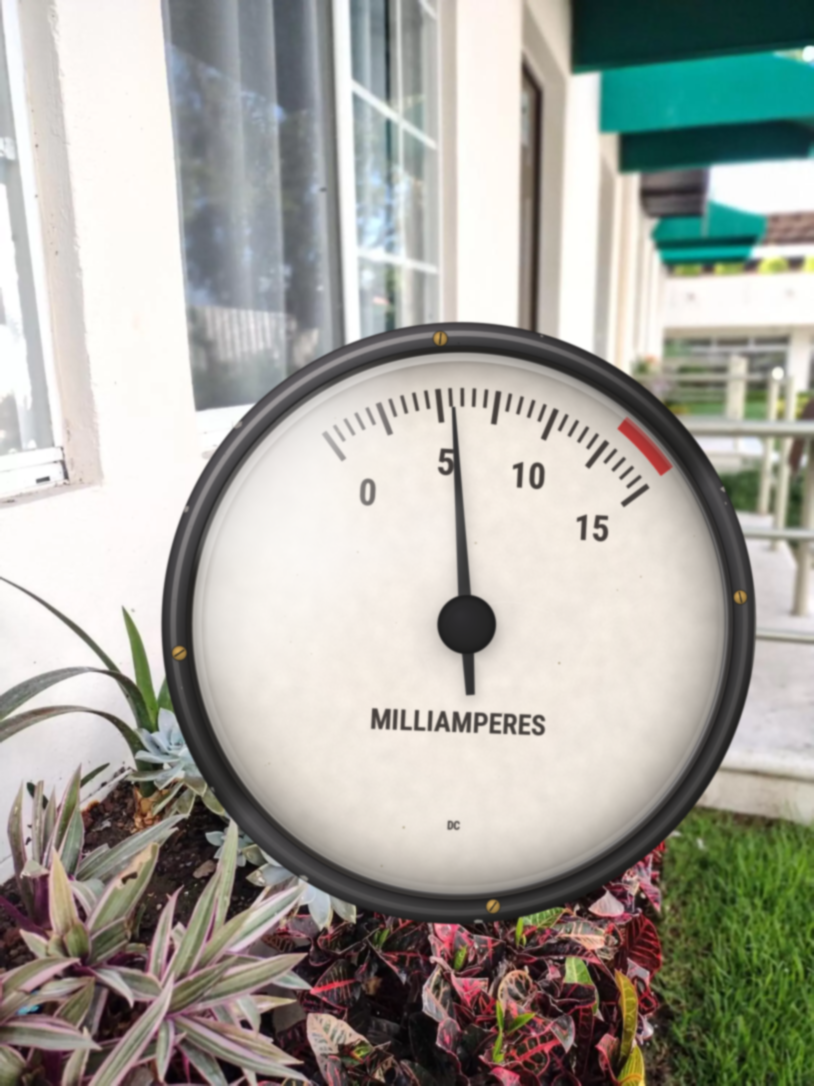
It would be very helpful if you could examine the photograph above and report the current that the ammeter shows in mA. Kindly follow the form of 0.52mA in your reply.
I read 5.5mA
